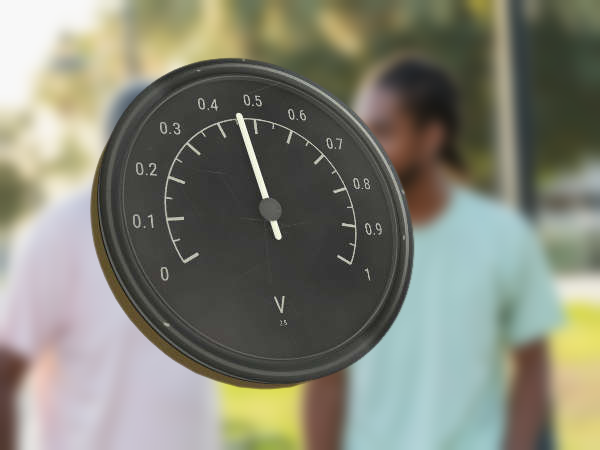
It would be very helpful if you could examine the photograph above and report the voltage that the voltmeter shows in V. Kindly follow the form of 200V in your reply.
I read 0.45V
